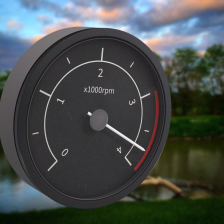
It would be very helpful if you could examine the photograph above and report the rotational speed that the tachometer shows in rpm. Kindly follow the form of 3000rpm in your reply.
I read 3750rpm
